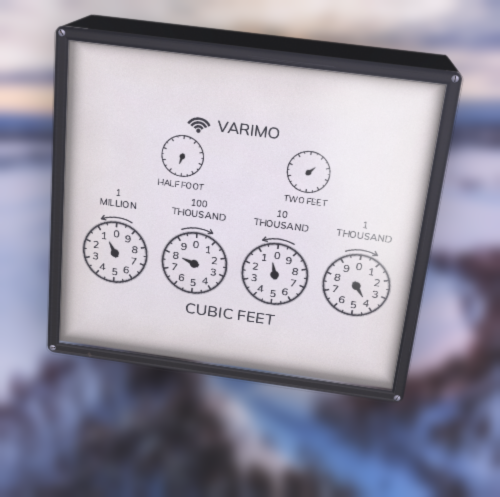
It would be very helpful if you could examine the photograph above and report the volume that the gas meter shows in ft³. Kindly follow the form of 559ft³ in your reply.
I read 80400ft³
